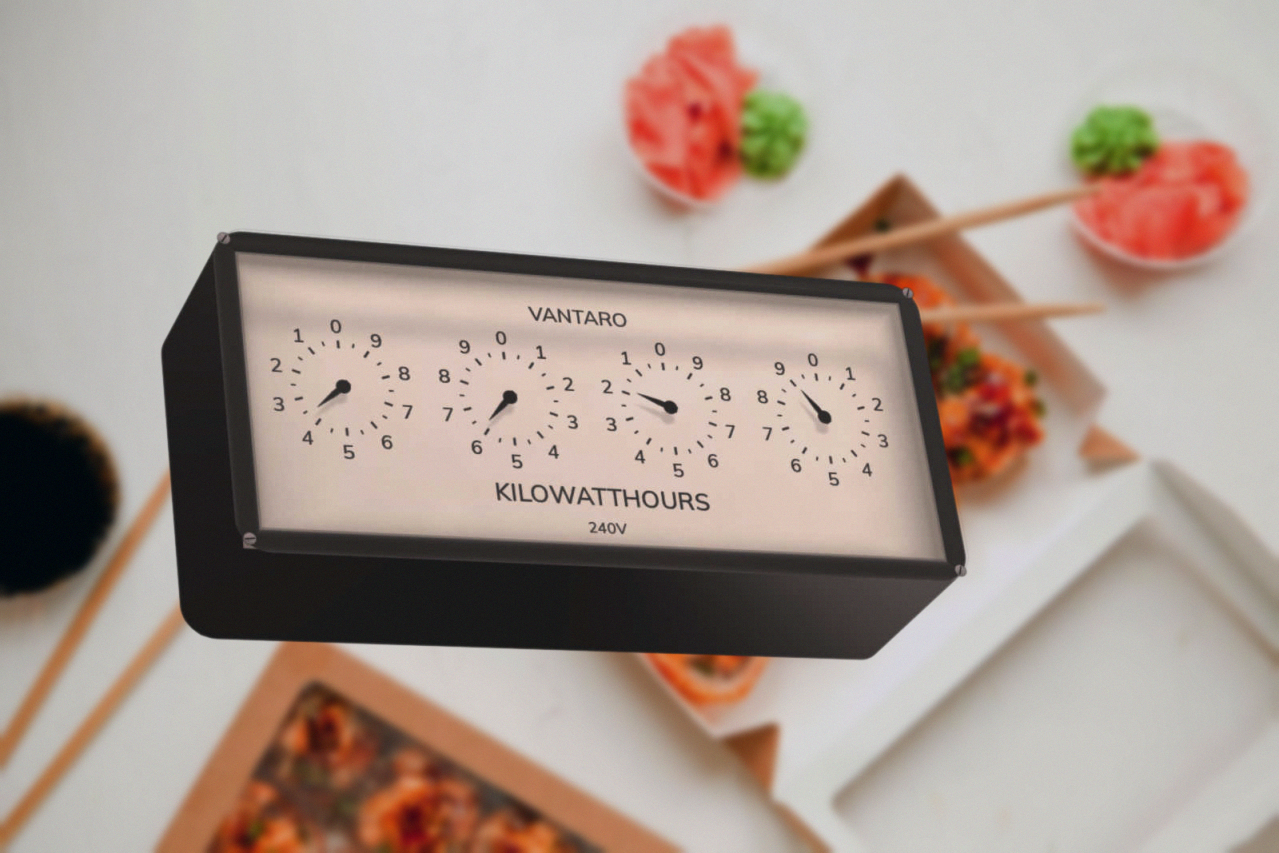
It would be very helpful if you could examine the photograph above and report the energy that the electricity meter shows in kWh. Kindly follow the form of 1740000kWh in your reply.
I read 3619kWh
